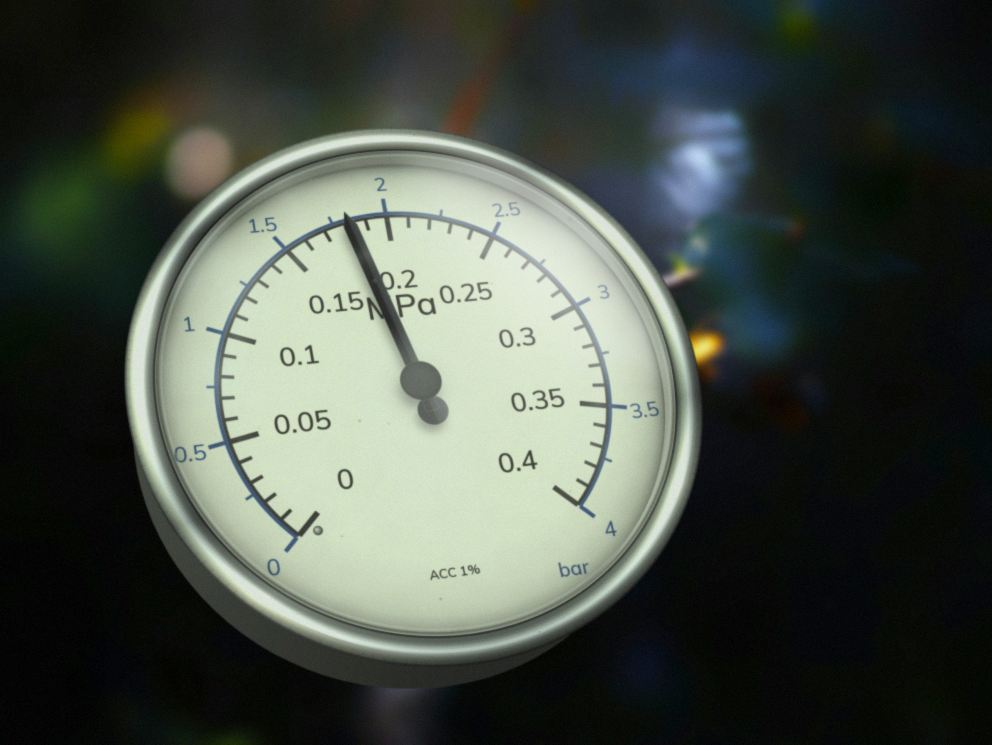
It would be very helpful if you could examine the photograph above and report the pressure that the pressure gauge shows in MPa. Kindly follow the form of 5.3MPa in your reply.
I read 0.18MPa
